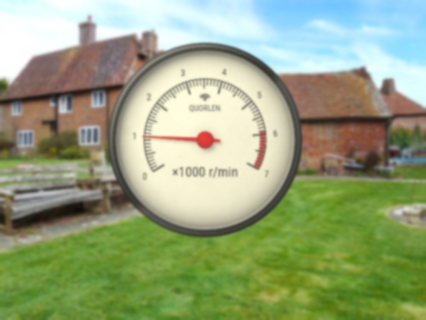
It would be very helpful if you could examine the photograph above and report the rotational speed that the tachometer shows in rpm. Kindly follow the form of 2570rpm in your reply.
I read 1000rpm
